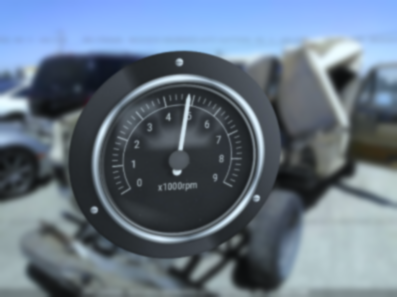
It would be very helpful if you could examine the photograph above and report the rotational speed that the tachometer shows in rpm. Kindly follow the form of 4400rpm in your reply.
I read 4800rpm
